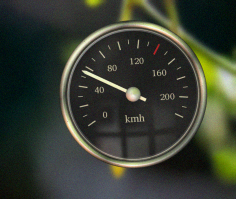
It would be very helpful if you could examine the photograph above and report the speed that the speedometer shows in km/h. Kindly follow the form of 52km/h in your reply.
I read 55km/h
